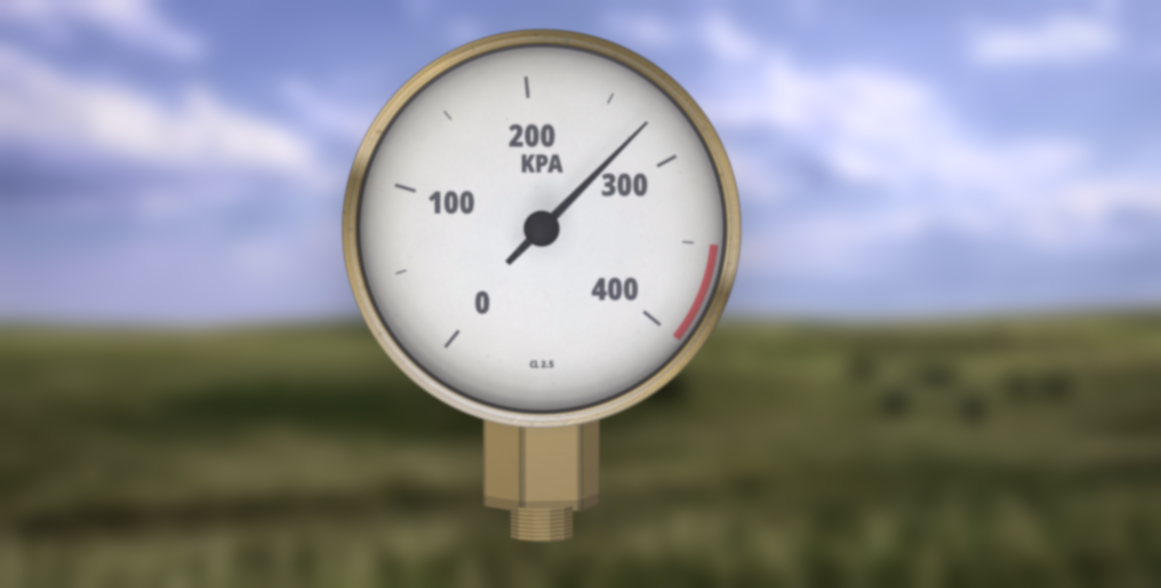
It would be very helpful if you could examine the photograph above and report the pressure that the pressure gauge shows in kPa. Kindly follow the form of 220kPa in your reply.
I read 275kPa
